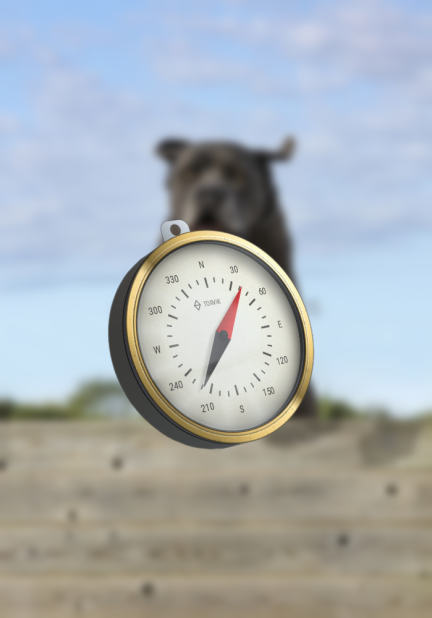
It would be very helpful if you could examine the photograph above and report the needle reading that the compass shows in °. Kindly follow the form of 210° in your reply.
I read 40°
